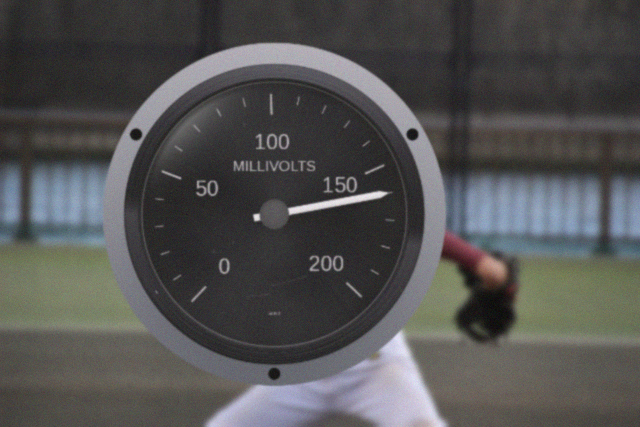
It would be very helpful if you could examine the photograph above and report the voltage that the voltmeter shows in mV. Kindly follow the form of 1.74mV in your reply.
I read 160mV
